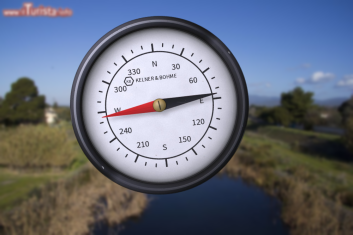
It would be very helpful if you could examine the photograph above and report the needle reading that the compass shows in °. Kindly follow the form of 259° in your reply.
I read 265°
